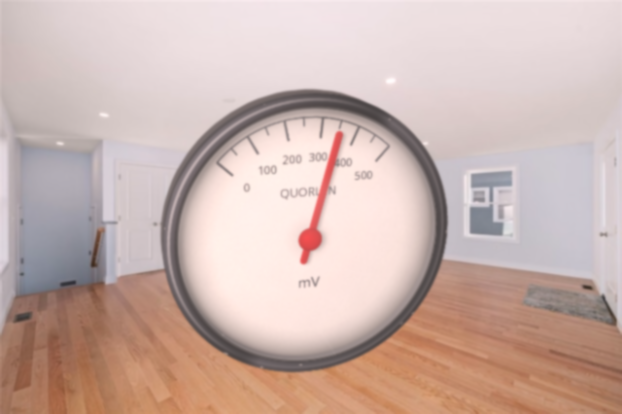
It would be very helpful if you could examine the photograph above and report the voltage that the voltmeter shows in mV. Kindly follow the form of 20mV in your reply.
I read 350mV
